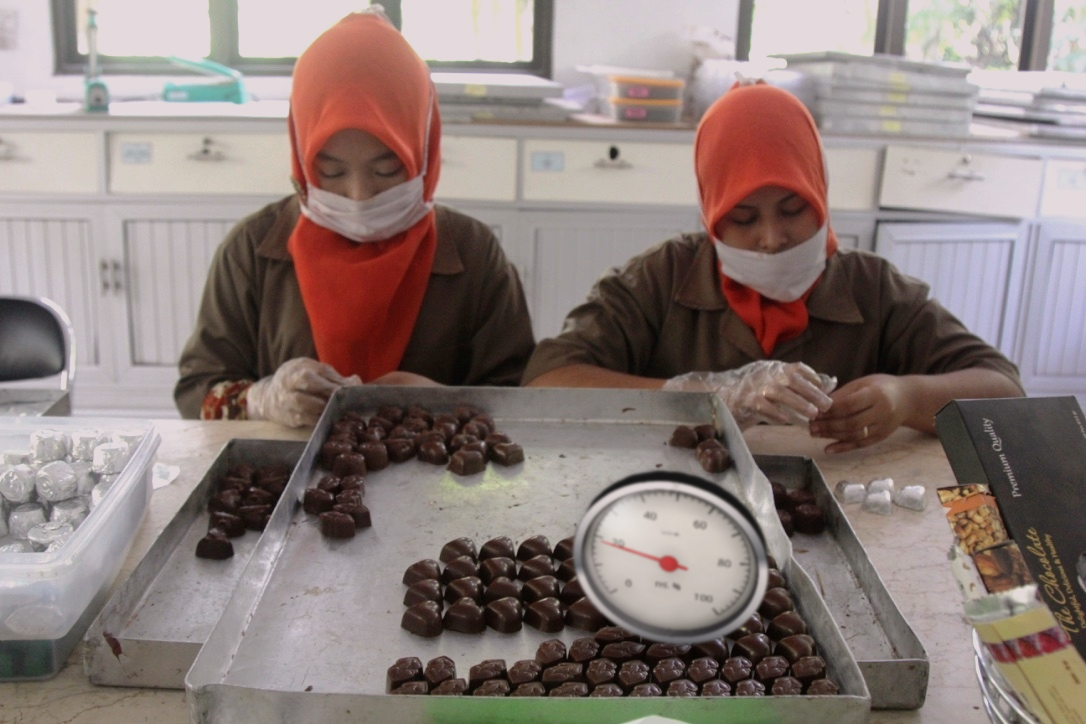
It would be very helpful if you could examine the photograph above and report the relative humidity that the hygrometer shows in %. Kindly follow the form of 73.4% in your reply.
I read 20%
